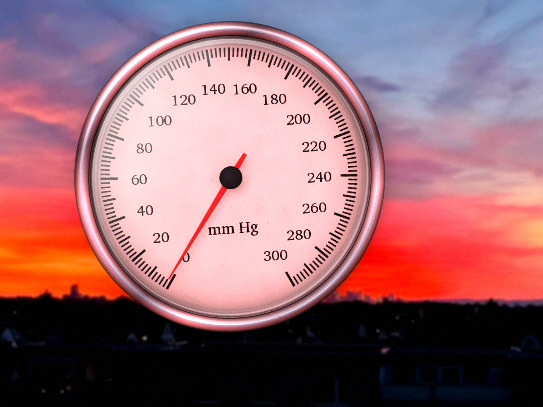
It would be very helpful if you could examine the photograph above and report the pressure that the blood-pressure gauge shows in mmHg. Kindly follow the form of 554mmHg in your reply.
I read 2mmHg
